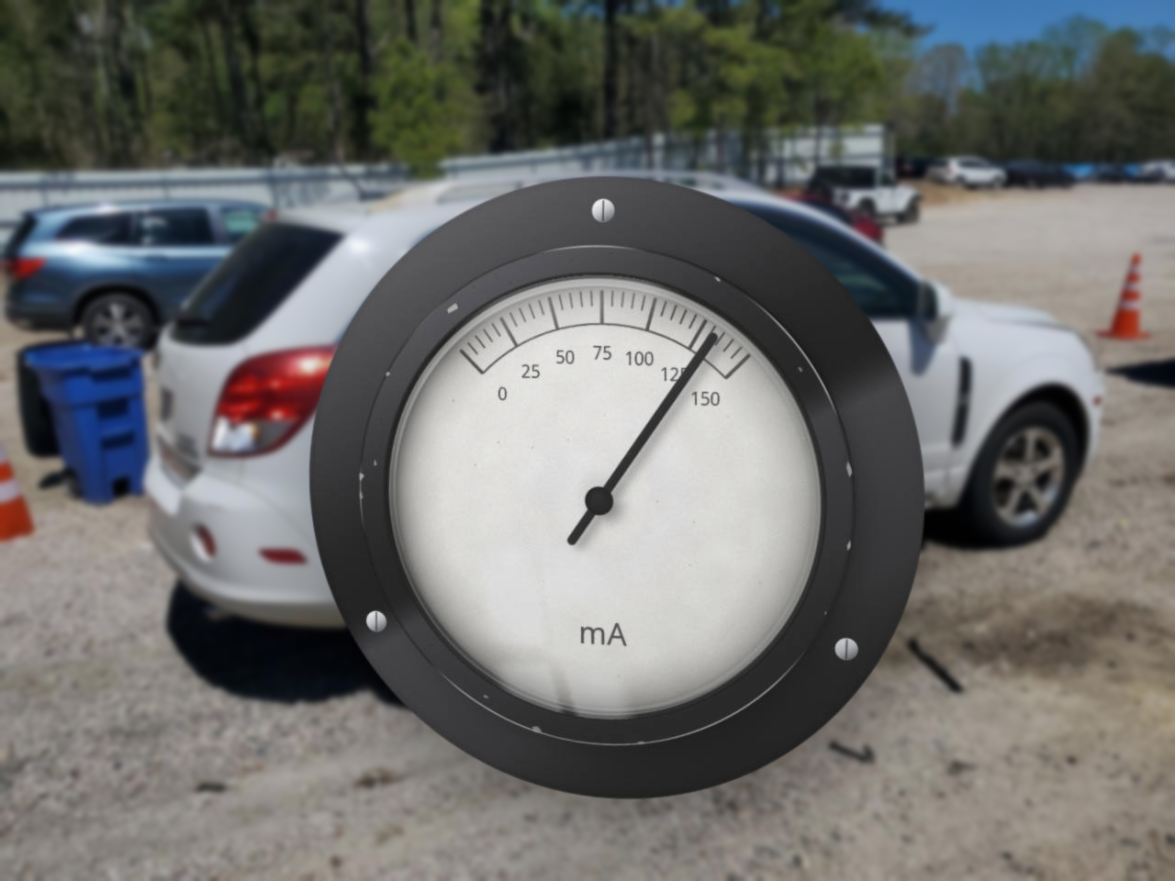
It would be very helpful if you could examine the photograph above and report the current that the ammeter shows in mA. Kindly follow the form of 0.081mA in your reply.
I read 132.5mA
